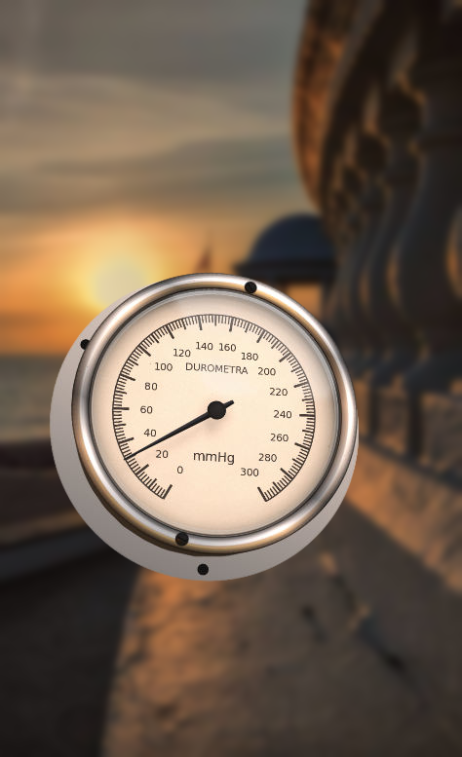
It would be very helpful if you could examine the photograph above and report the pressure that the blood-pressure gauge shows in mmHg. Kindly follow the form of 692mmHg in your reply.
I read 30mmHg
